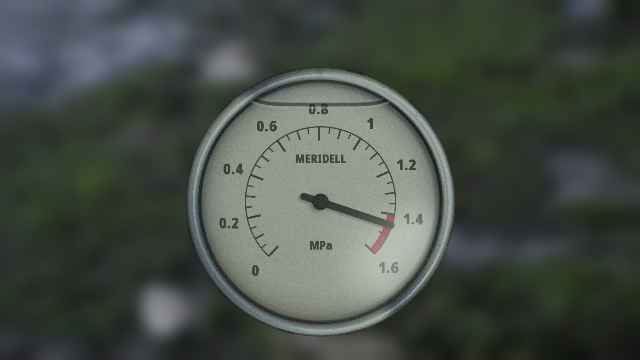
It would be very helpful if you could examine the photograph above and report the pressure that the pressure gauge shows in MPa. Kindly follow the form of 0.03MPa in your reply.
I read 1.45MPa
